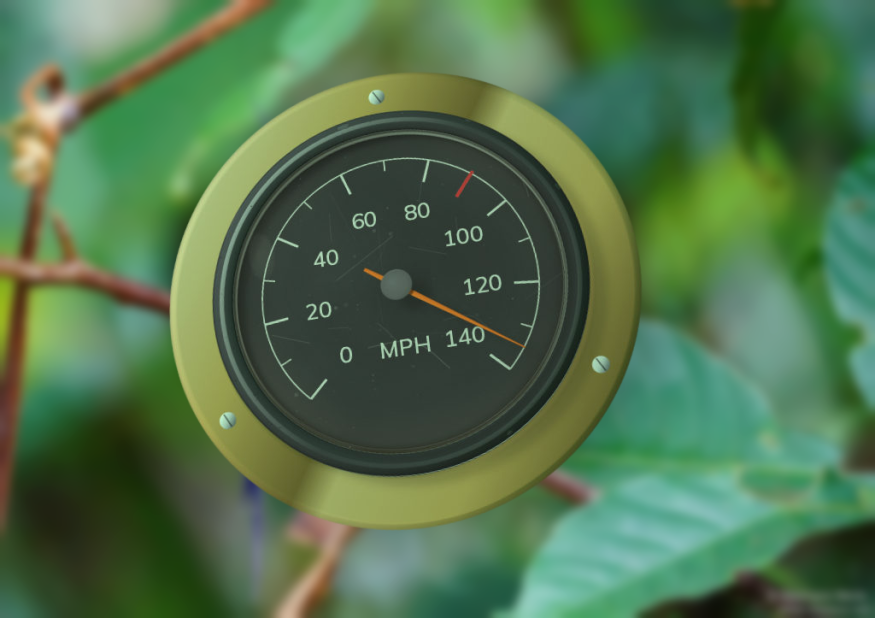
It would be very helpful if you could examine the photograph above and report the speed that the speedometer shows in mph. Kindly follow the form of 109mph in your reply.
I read 135mph
